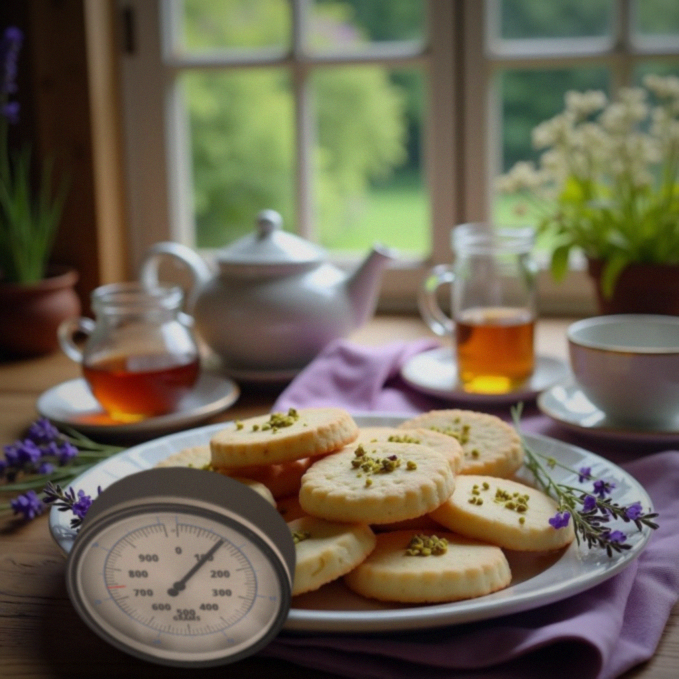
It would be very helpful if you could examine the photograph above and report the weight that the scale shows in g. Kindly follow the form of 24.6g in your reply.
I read 100g
